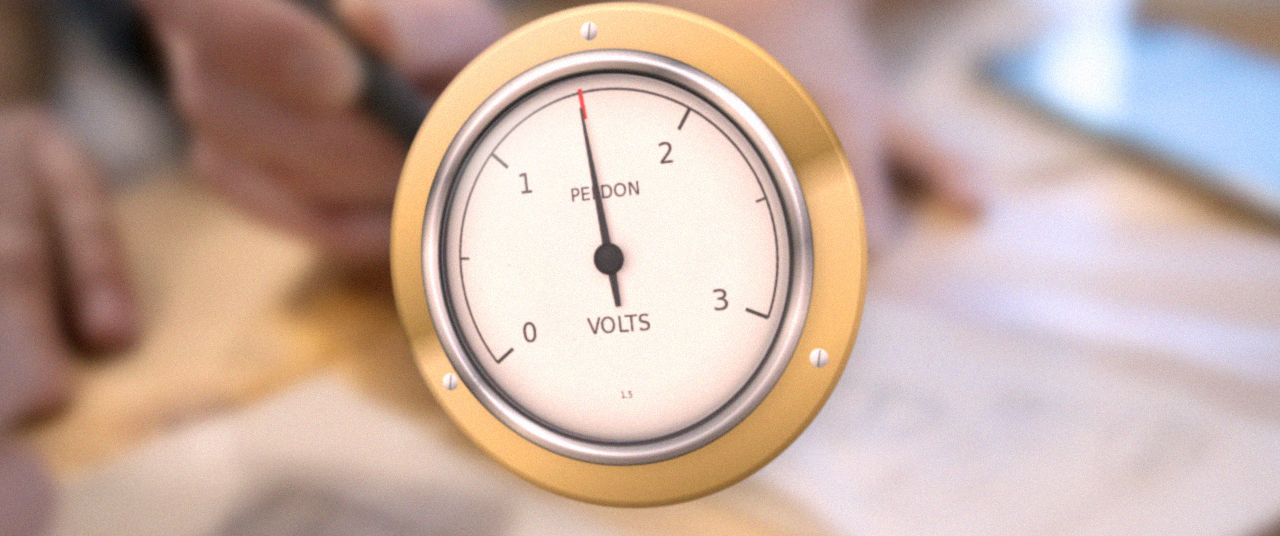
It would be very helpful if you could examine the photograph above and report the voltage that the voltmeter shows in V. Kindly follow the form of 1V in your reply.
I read 1.5V
